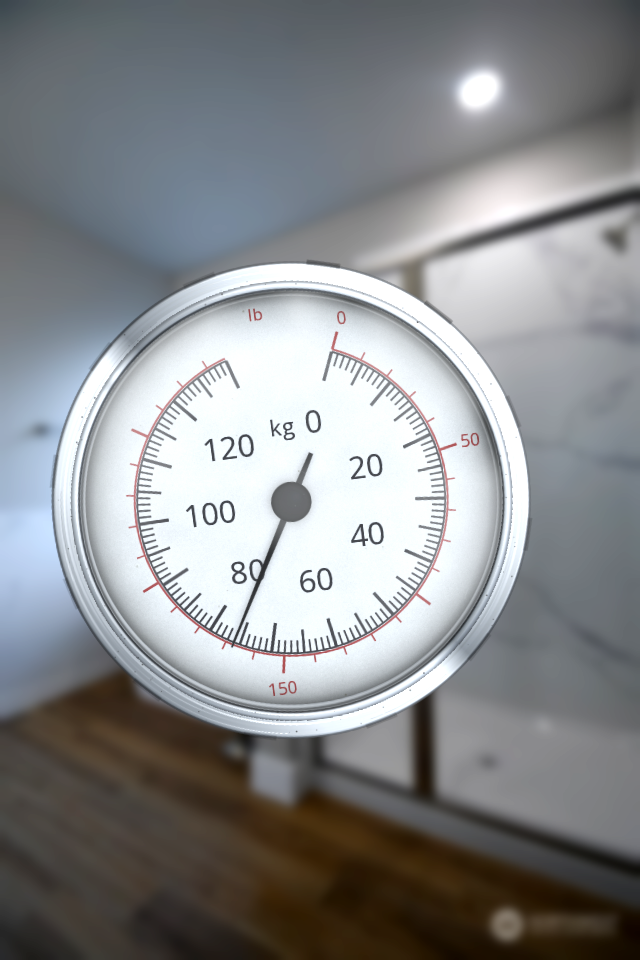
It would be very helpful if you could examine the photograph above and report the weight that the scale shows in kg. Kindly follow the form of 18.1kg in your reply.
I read 76kg
